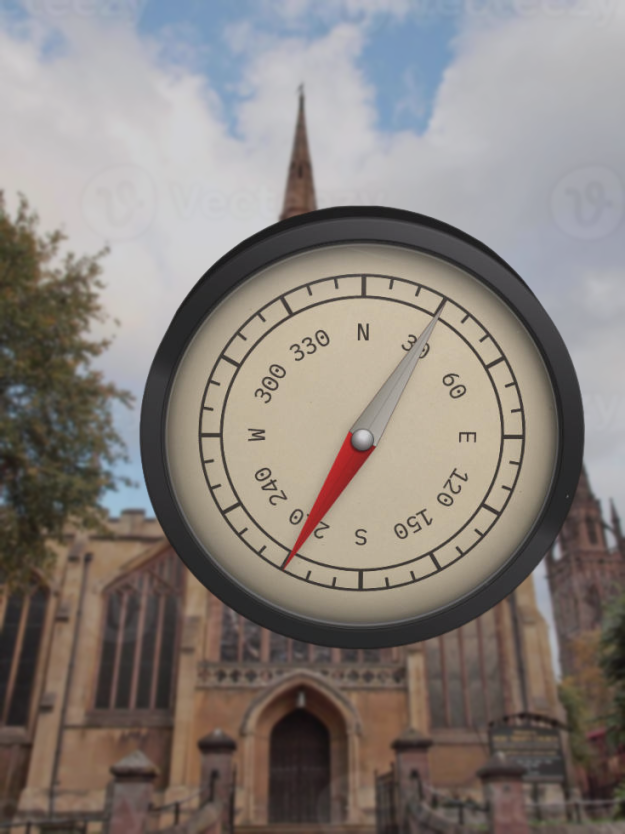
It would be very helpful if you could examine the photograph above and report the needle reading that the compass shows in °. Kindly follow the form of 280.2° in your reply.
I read 210°
